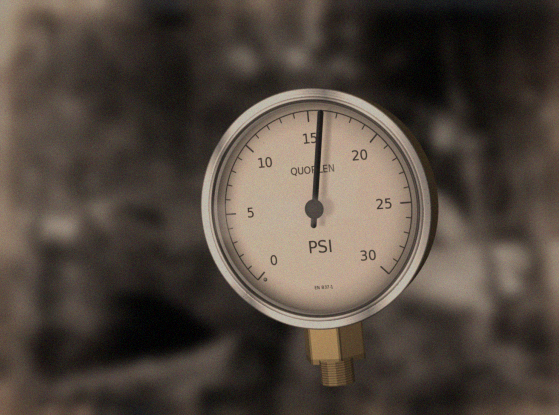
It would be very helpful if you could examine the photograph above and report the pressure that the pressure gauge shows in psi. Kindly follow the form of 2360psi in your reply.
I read 16psi
